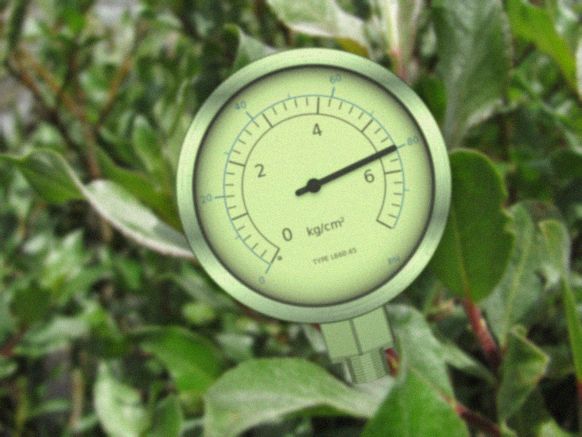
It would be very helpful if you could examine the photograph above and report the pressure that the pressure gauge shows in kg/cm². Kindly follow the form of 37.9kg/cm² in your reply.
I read 5.6kg/cm²
